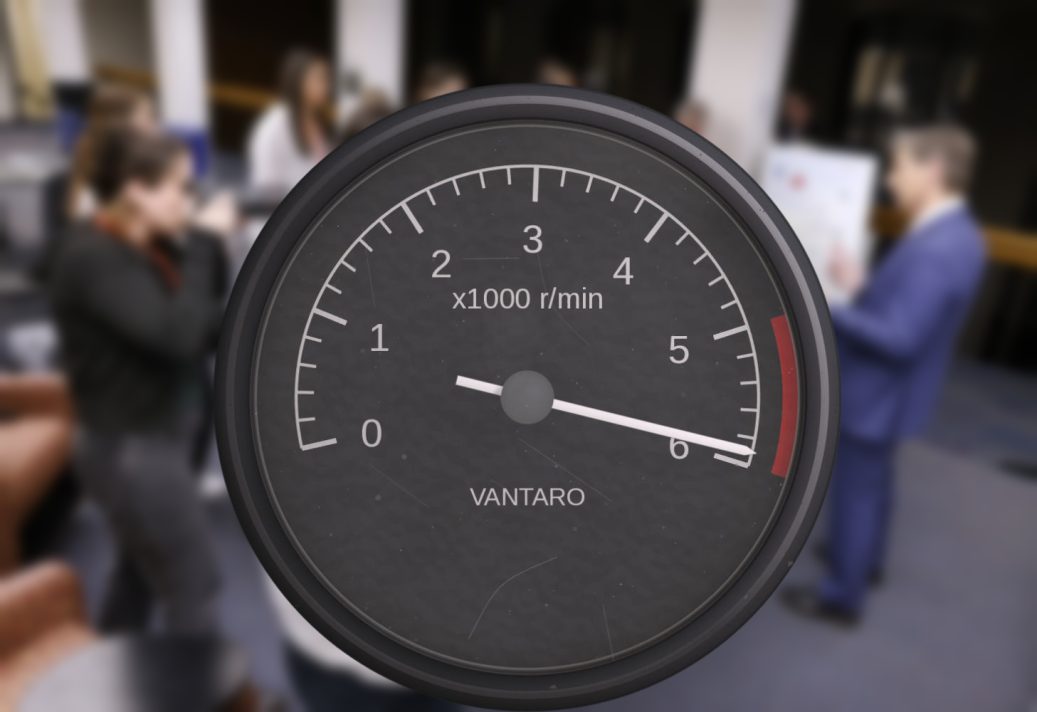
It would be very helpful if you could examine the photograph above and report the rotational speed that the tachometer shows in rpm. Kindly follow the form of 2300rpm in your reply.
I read 5900rpm
